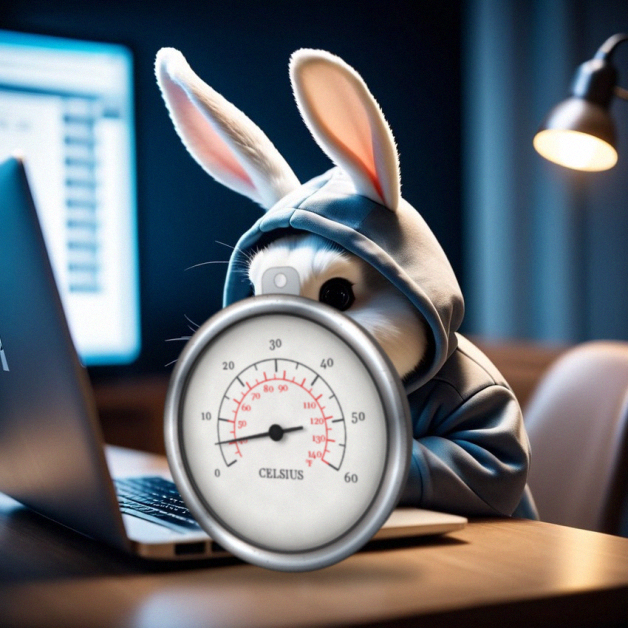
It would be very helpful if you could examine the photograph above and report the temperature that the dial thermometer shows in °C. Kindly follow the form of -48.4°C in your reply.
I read 5°C
